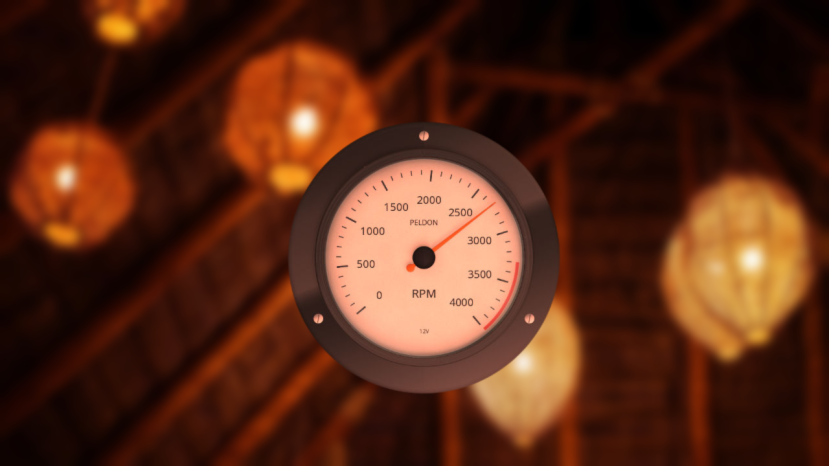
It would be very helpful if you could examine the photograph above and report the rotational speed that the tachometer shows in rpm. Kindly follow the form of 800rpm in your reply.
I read 2700rpm
